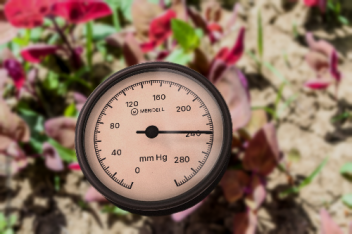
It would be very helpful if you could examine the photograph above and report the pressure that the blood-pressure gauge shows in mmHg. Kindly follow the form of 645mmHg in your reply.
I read 240mmHg
